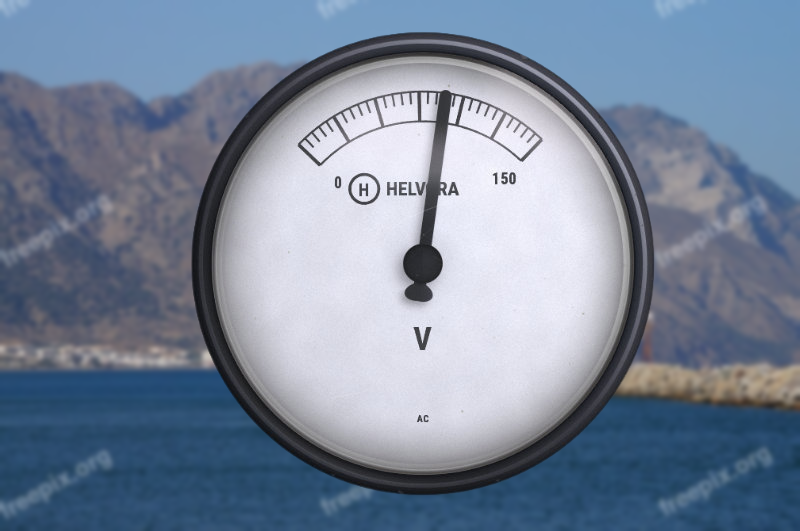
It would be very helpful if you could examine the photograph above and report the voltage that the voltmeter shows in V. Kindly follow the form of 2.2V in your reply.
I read 90V
